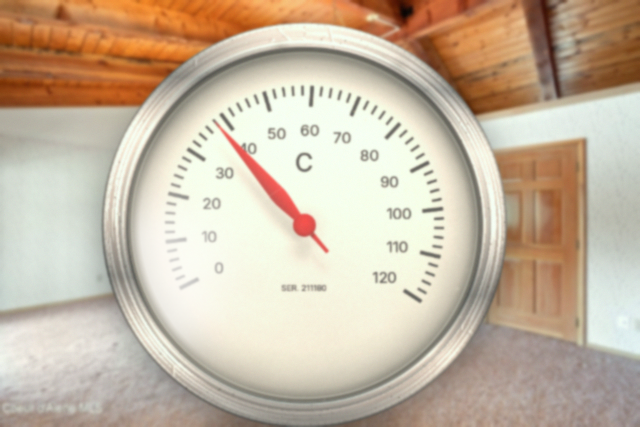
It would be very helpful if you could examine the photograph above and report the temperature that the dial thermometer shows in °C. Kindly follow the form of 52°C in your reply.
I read 38°C
